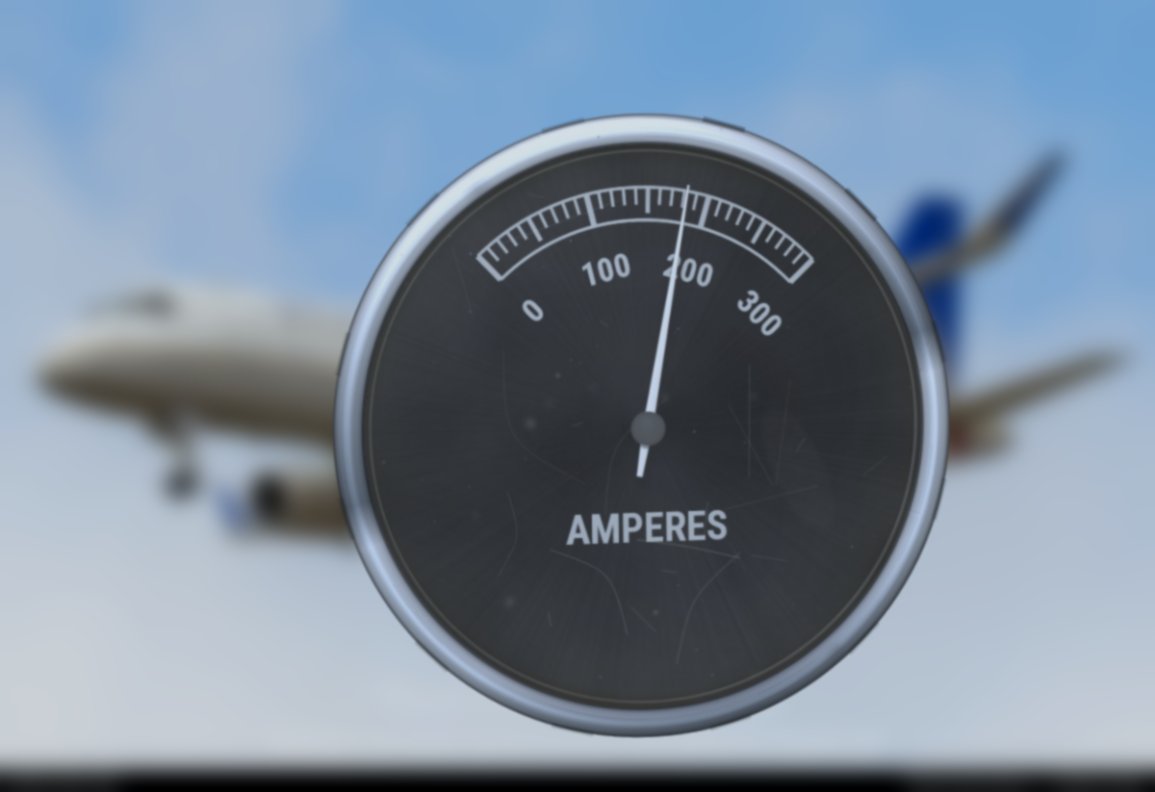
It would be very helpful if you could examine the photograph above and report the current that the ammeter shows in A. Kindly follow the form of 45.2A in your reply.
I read 180A
